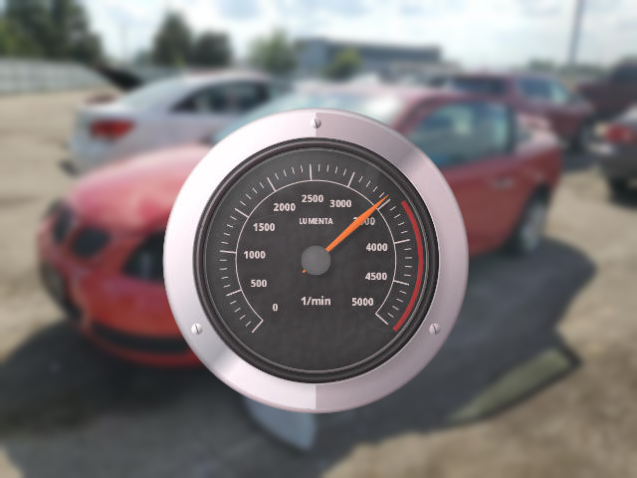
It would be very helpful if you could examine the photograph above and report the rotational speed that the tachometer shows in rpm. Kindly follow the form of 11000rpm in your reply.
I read 3450rpm
